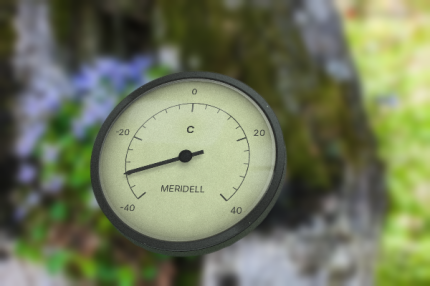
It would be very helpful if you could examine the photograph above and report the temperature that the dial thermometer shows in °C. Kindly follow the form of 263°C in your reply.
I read -32°C
